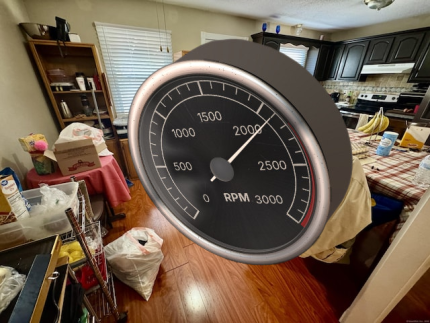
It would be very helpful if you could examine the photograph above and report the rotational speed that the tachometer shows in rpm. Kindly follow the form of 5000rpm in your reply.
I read 2100rpm
